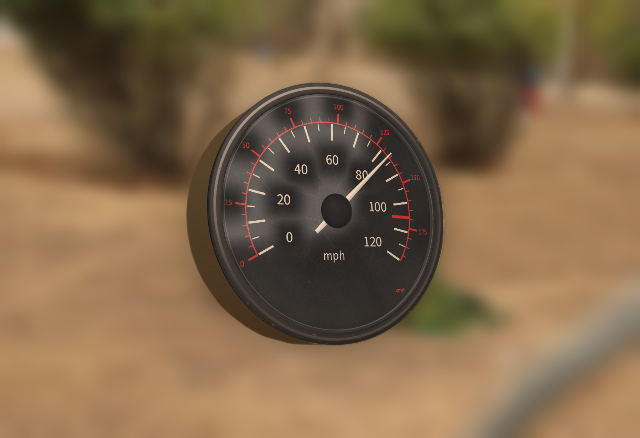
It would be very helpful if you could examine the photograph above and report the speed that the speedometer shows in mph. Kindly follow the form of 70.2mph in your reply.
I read 82.5mph
